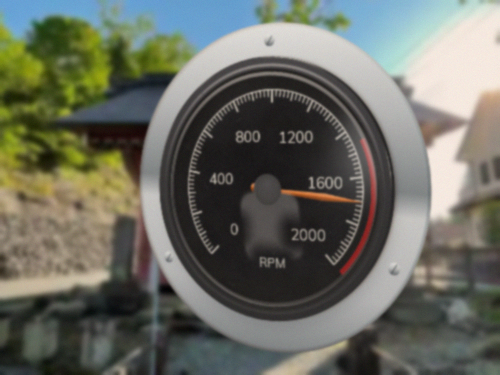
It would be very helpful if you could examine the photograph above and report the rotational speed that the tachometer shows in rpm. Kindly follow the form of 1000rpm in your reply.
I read 1700rpm
